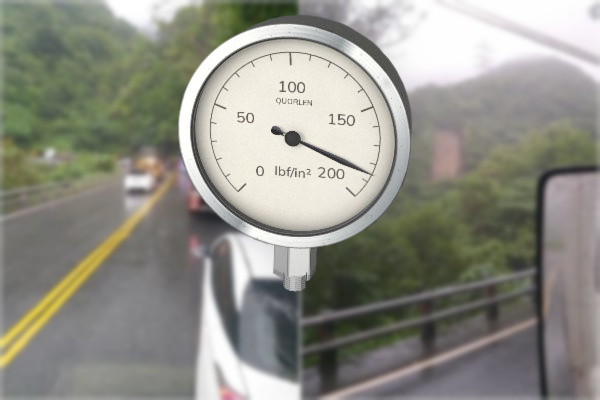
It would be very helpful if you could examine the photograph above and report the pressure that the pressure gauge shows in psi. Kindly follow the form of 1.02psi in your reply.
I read 185psi
